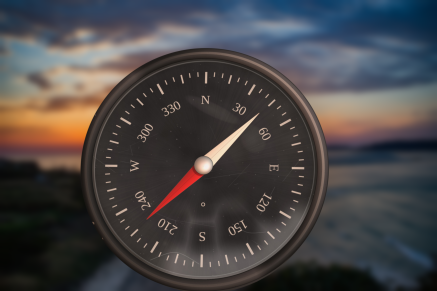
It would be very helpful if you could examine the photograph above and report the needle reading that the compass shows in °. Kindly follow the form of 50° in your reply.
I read 225°
